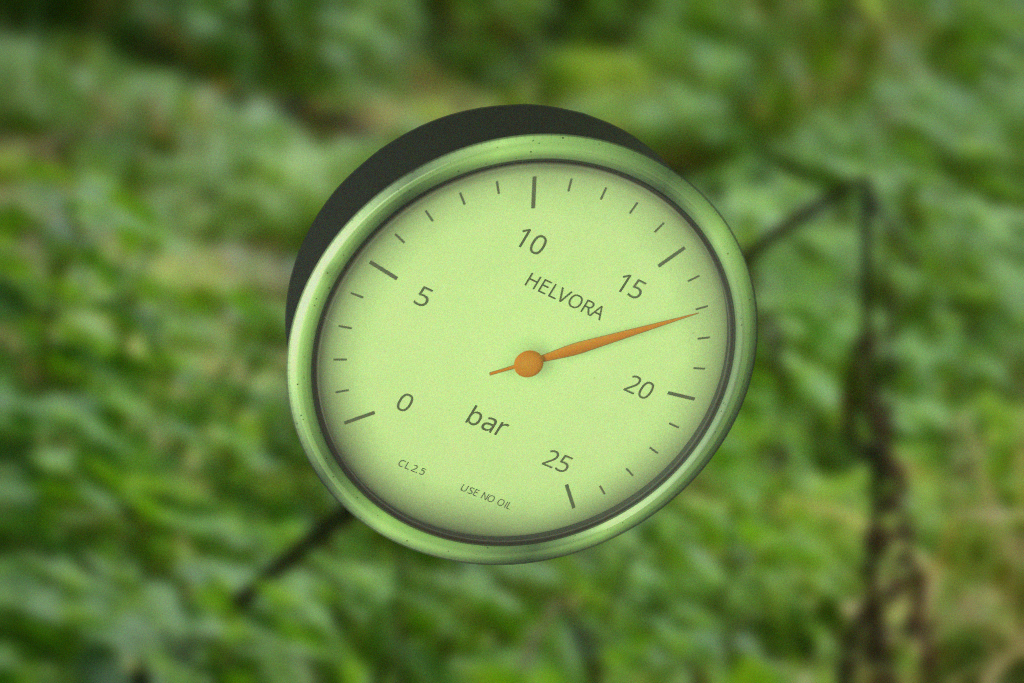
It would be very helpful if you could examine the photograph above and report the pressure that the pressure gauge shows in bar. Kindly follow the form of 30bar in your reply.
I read 17bar
